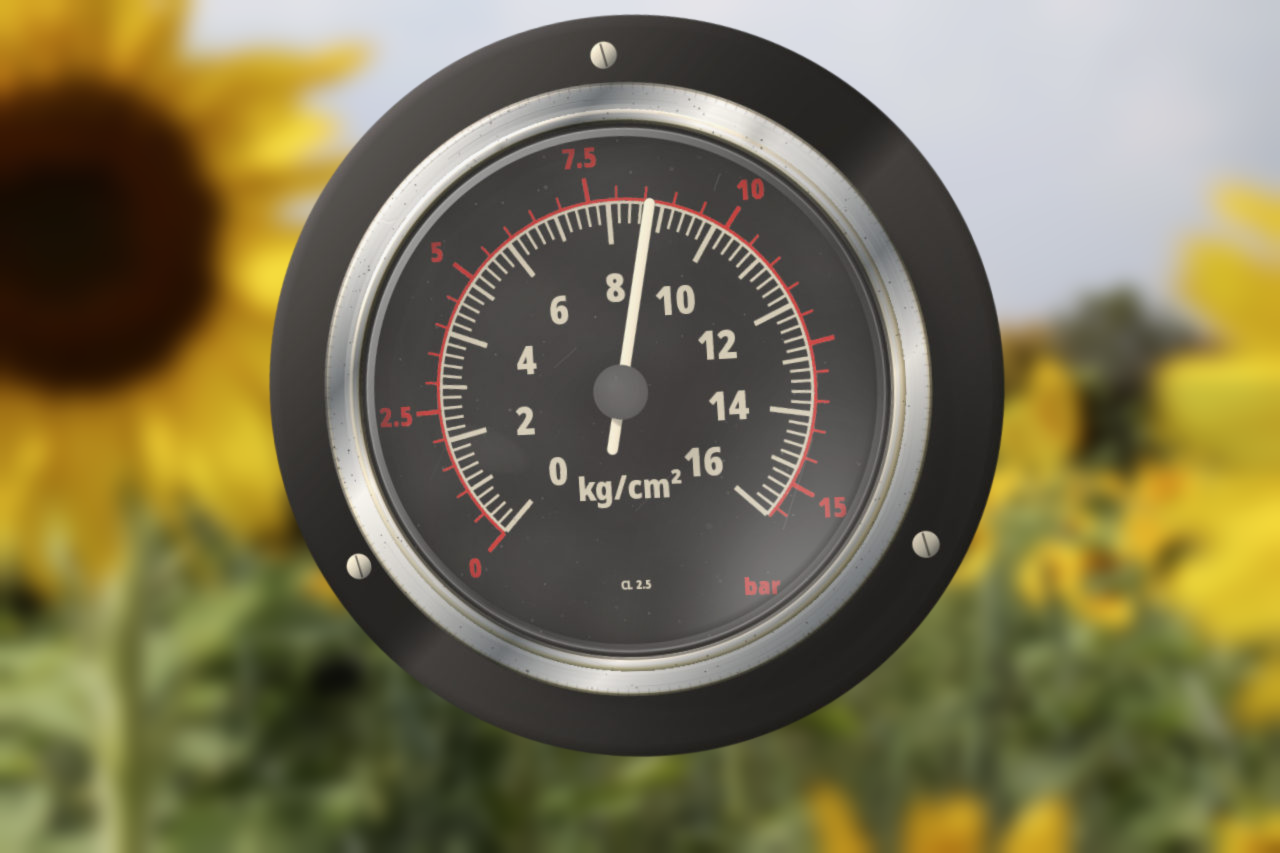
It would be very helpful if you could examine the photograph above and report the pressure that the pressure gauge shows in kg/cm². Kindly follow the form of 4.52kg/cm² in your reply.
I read 8.8kg/cm²
